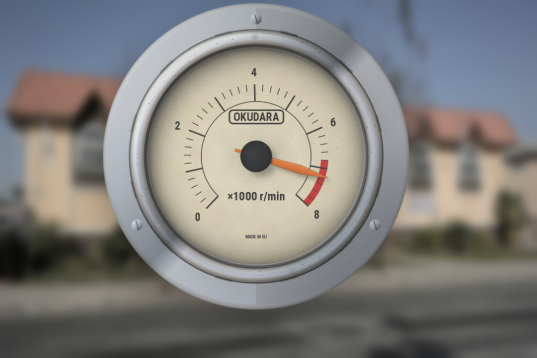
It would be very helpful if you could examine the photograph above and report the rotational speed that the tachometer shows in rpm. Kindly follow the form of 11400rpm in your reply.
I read 7200rpm
